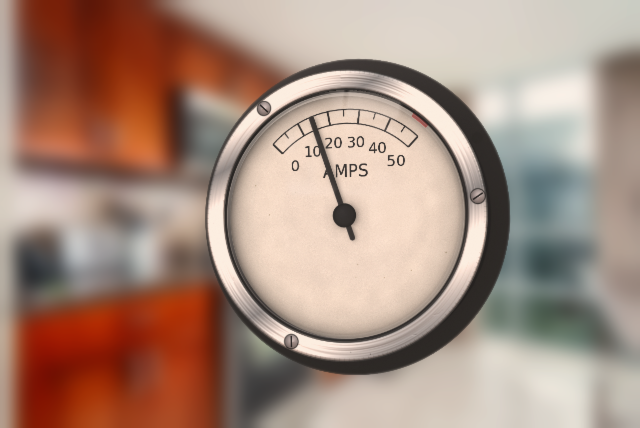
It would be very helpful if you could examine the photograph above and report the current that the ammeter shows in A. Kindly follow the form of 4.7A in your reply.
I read 15A
